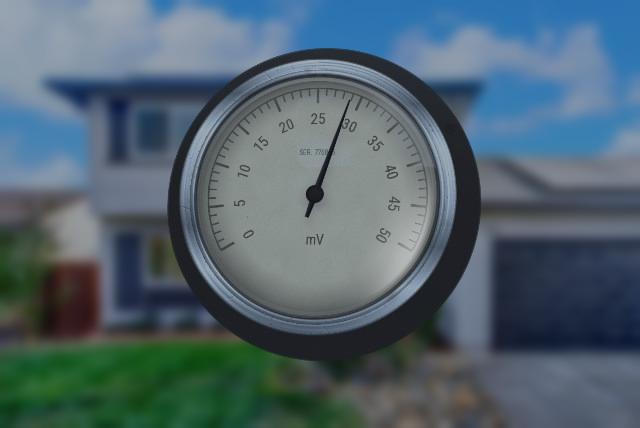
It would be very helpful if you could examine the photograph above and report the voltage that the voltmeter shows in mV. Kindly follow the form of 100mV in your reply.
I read 29mV
